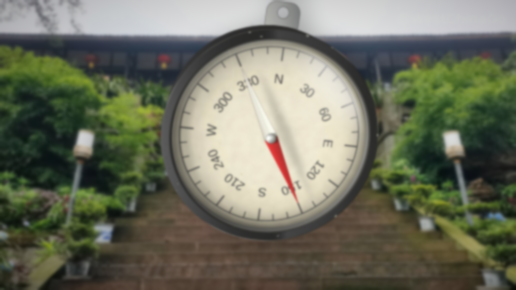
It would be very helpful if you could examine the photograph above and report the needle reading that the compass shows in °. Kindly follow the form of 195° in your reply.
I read 150°
